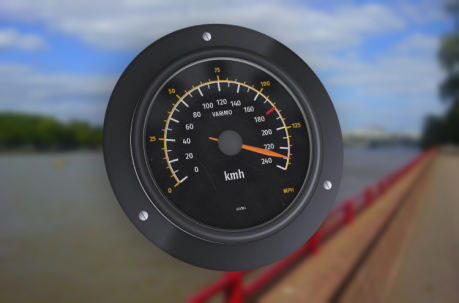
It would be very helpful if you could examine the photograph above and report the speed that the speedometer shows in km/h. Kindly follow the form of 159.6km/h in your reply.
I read 230km/h
